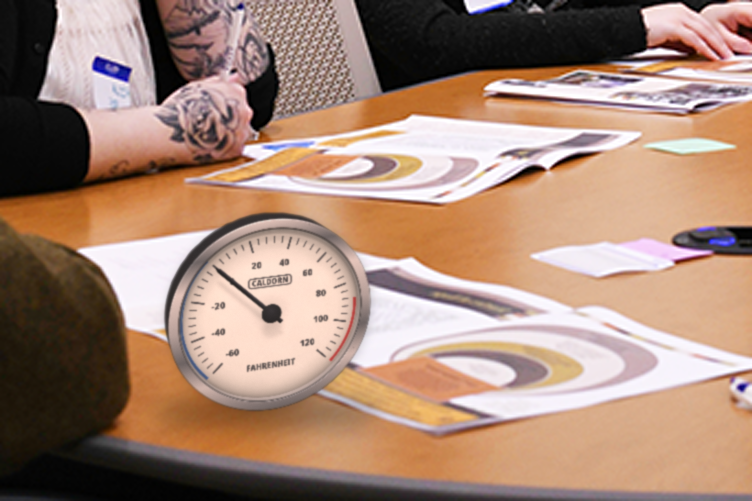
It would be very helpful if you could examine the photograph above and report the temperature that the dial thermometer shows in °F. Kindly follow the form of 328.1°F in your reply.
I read 0°F
